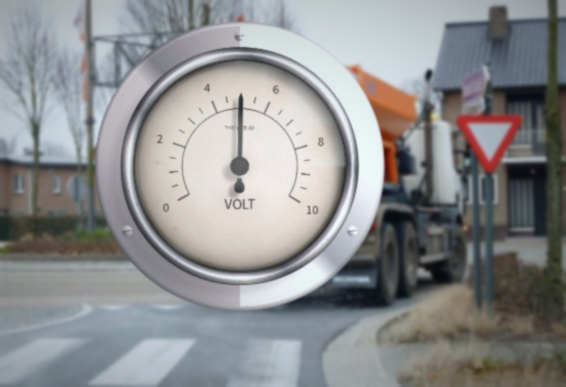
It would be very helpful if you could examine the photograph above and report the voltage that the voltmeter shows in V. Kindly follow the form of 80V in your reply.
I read 5V
